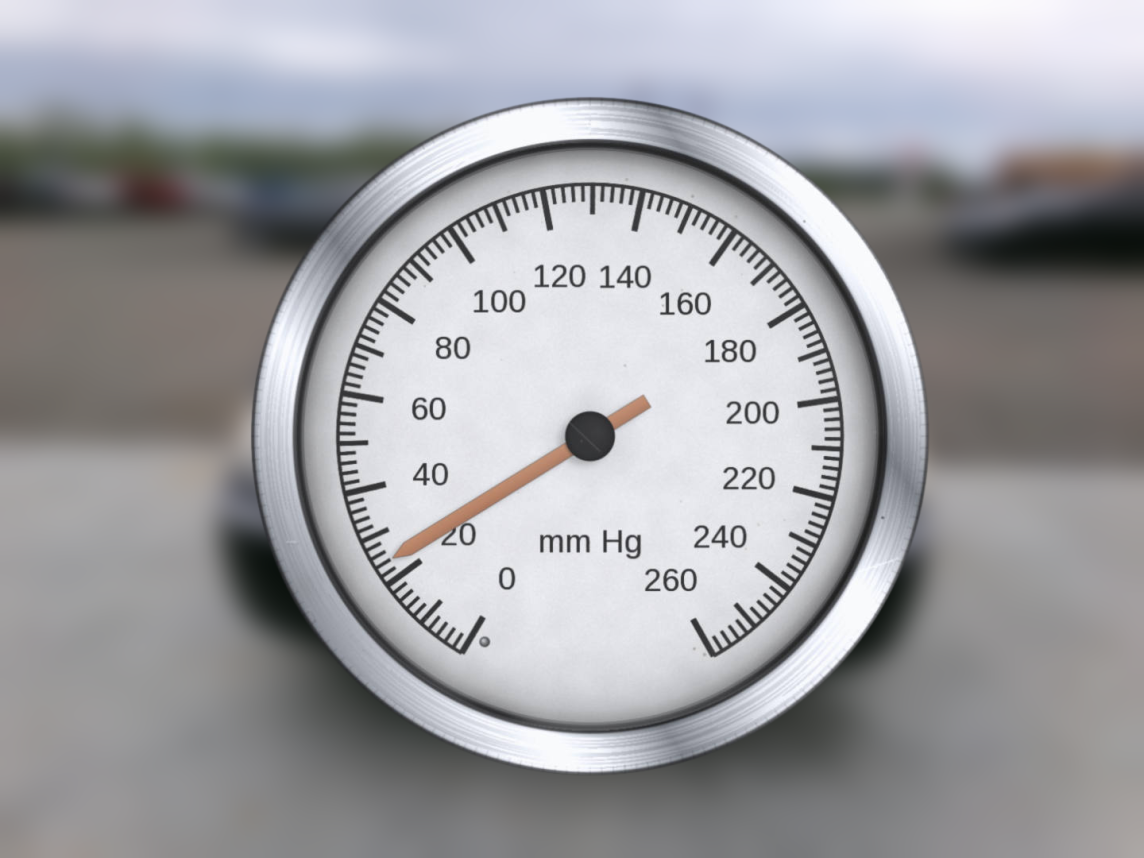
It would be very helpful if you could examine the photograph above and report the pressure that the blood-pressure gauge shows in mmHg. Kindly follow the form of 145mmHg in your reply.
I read 24mmHg
